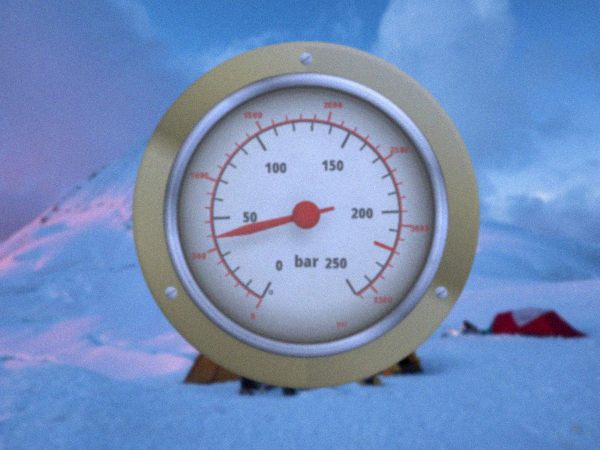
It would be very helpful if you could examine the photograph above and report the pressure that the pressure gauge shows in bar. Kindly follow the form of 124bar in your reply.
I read 40bar
